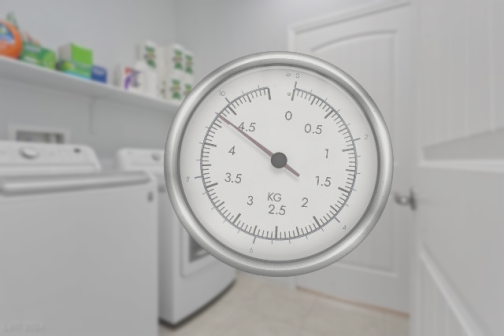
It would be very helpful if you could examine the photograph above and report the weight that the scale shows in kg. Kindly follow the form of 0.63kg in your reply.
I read 4.35kg
